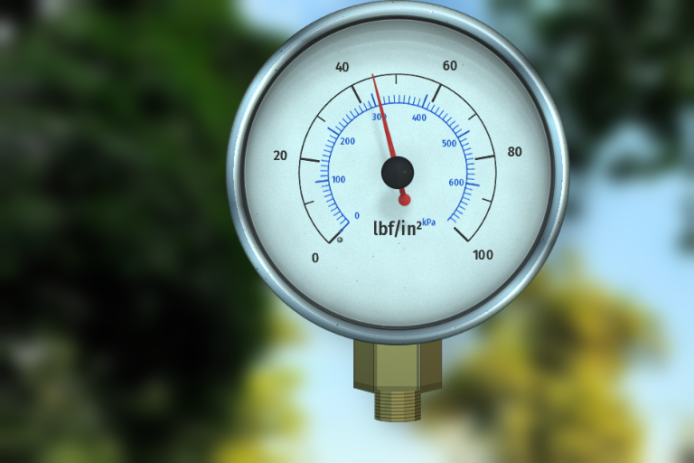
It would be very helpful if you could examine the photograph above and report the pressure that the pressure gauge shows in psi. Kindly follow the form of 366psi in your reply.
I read 45psi
